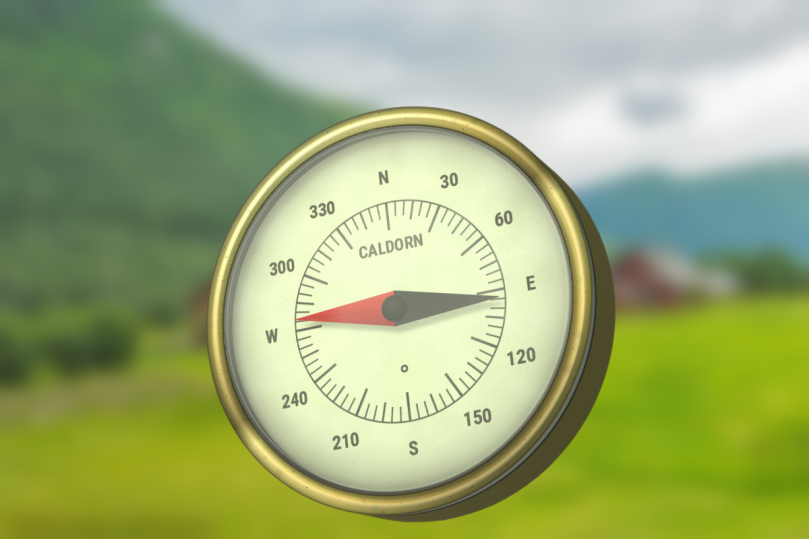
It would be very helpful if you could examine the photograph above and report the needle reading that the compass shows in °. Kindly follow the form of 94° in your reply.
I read 275°
